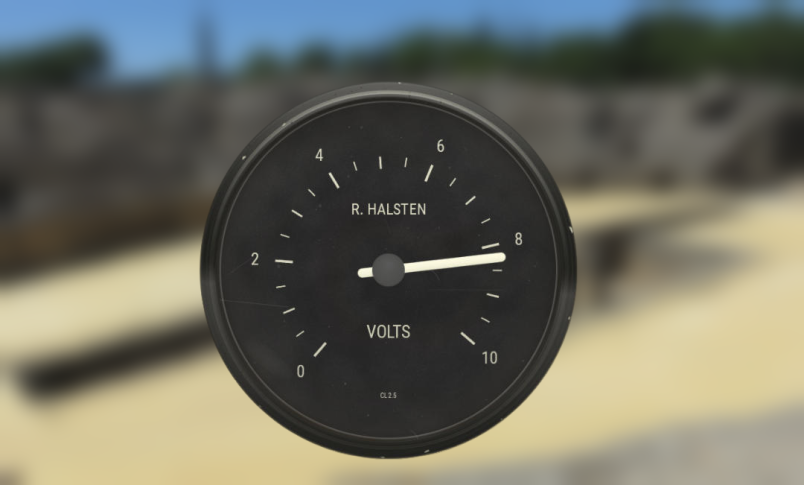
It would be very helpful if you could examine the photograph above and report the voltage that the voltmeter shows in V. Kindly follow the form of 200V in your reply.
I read 8.25V
